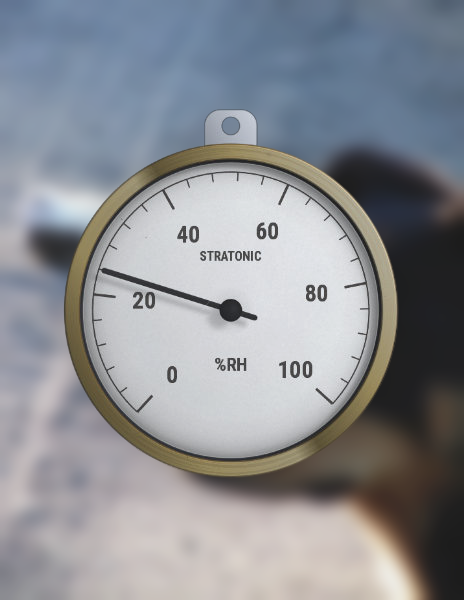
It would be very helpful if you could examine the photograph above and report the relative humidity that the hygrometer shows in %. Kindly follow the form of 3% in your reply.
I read 24%
